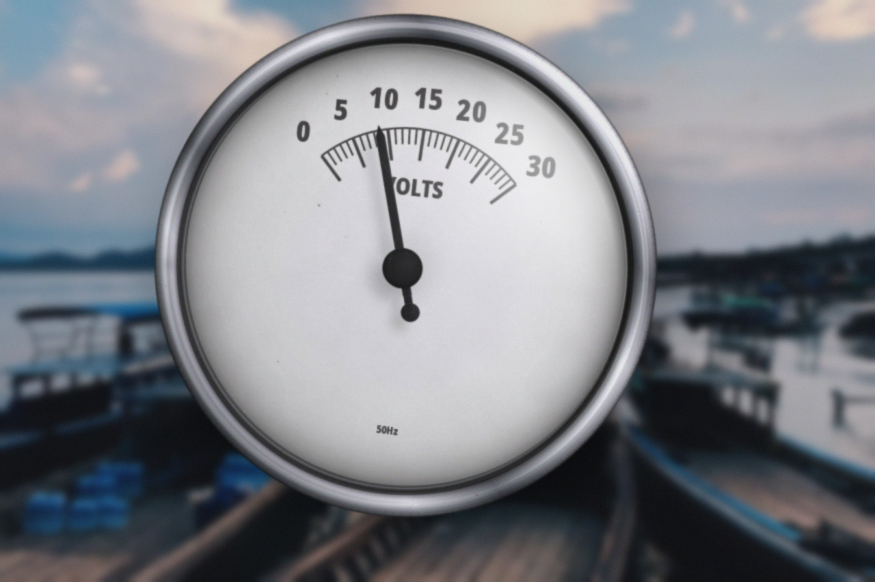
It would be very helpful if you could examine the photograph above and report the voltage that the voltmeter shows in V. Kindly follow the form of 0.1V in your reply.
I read 9V
